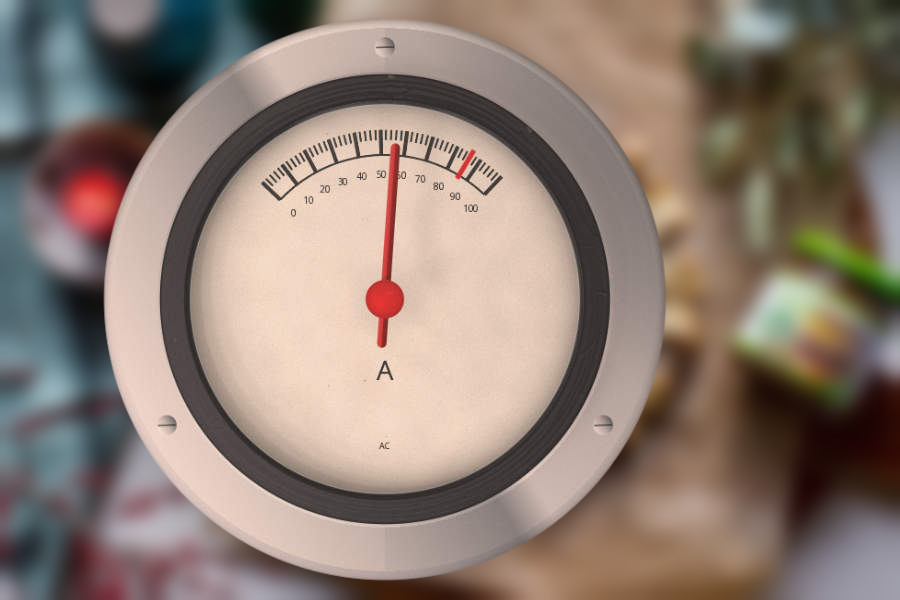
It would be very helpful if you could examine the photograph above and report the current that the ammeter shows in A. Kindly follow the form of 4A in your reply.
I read 56A
